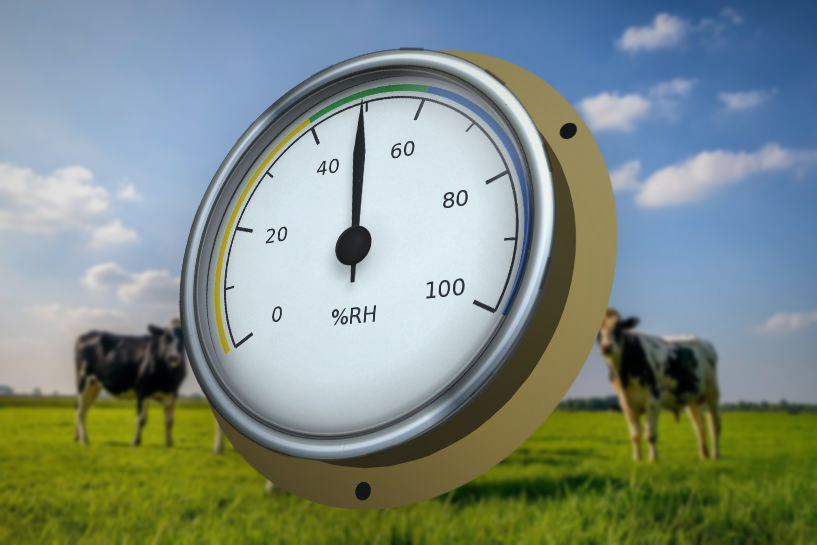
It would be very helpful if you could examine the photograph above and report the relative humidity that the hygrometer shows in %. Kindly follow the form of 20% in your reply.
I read 50%
